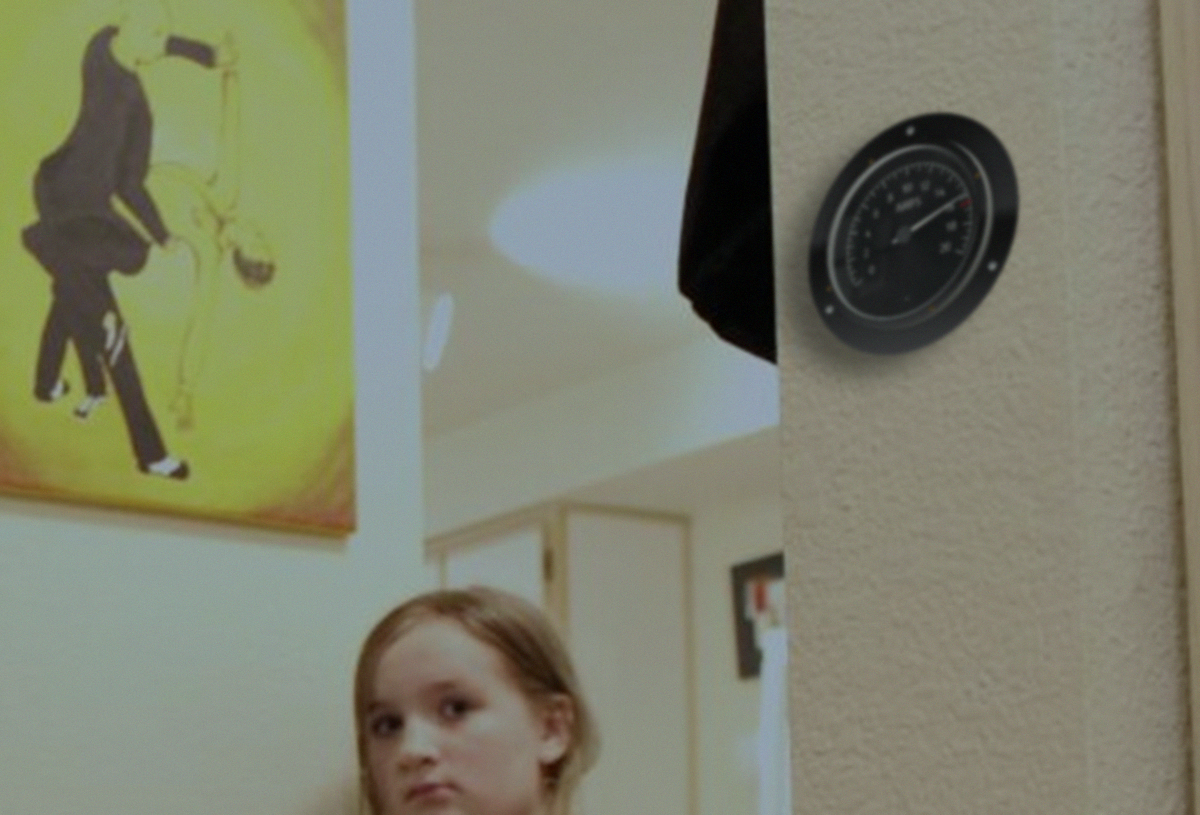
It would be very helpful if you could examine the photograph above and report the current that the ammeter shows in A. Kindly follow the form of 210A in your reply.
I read 16A
